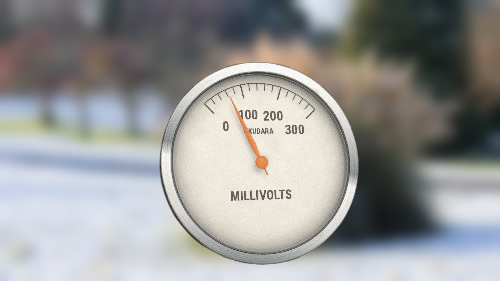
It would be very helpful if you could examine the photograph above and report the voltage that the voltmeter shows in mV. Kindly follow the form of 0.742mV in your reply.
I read 60mV
